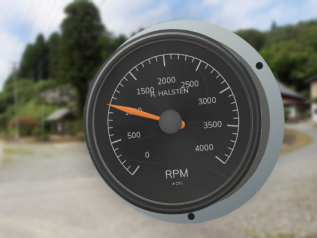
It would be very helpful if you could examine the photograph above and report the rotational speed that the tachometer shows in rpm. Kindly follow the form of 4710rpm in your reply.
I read 1000rpm
